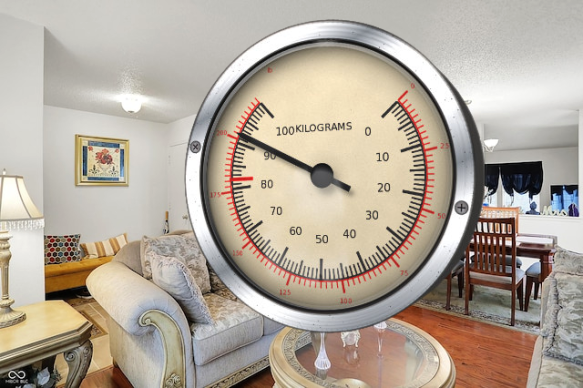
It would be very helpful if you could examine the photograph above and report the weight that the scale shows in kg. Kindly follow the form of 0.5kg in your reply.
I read 92kg
